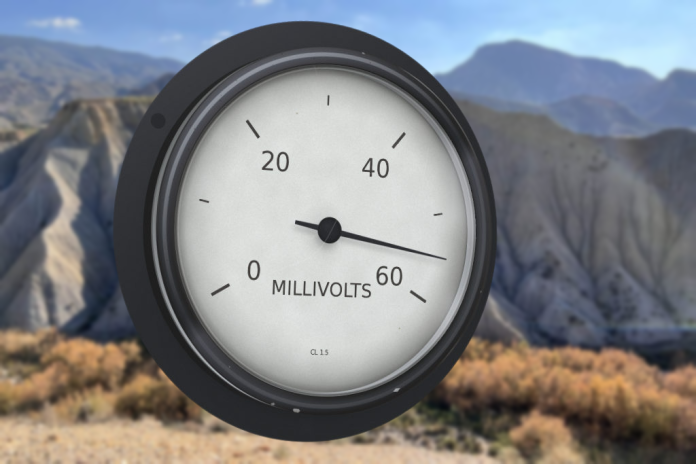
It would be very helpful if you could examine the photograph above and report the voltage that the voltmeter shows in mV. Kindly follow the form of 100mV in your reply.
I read 55mV
